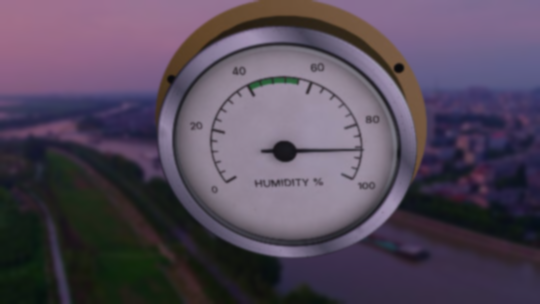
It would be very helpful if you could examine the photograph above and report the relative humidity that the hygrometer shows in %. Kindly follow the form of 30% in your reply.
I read 88%
